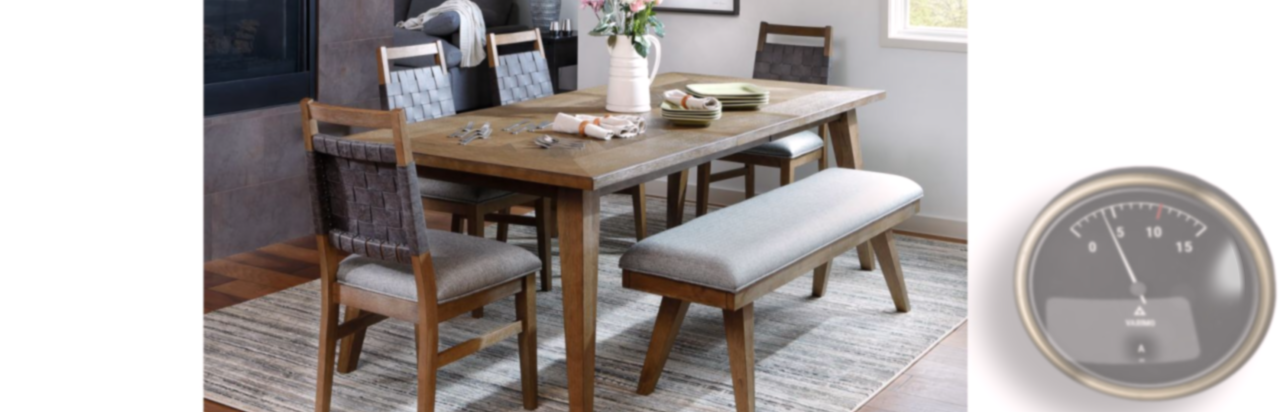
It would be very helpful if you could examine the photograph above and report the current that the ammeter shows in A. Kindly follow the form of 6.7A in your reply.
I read 4A
